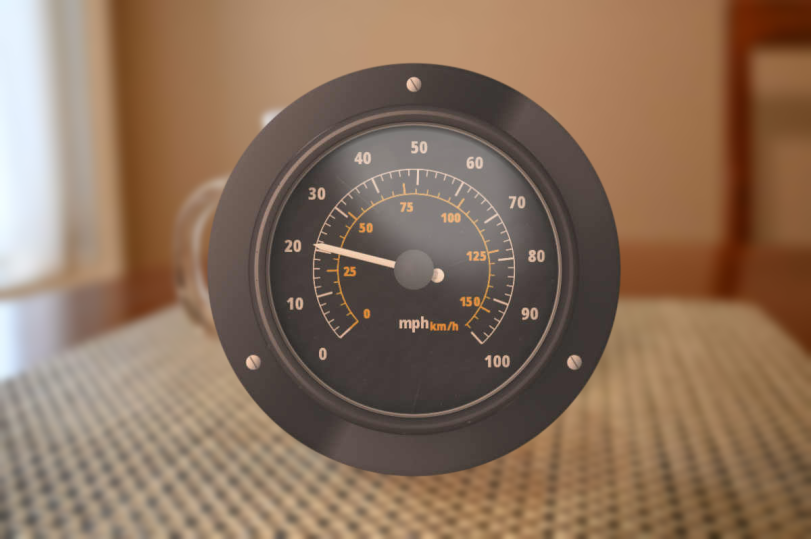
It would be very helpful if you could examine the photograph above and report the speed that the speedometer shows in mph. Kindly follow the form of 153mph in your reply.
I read 21mph
